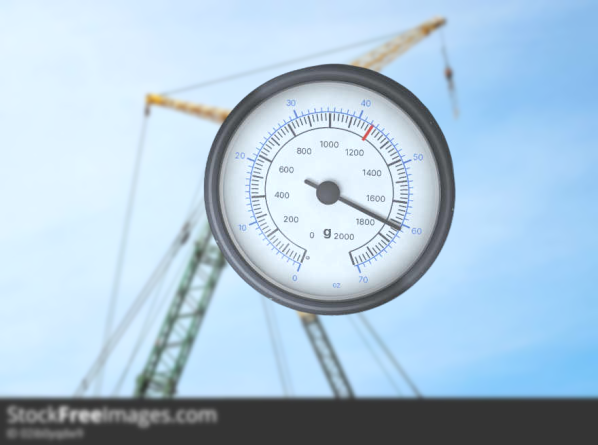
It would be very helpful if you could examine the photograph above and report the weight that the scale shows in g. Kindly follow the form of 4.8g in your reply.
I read 1720g
